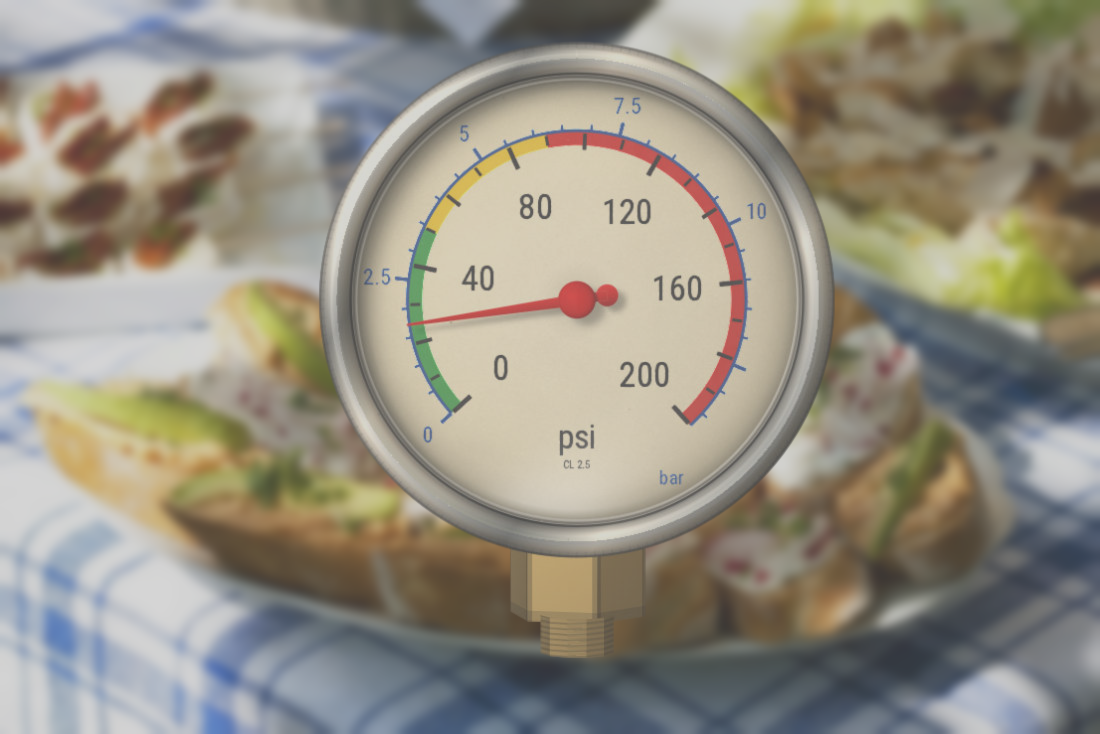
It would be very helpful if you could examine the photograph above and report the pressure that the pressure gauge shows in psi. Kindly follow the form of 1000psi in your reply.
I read 25psi
